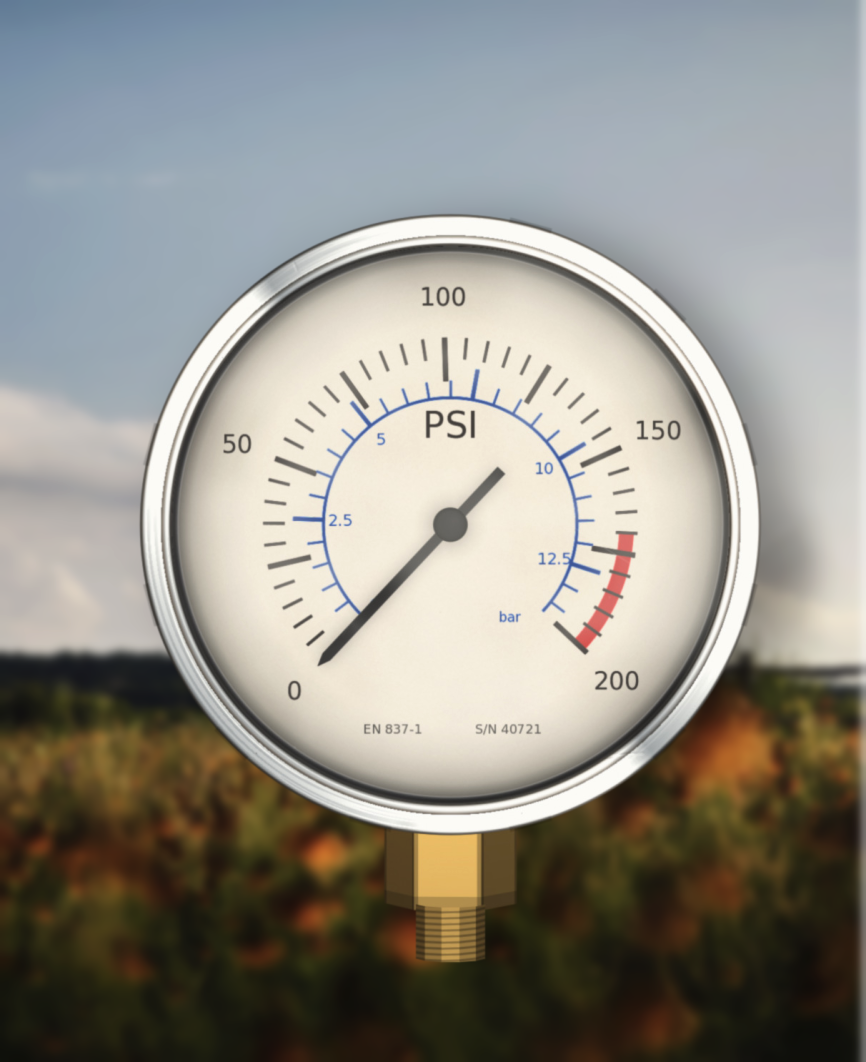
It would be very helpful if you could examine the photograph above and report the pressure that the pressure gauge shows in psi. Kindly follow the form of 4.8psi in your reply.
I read 0psi
